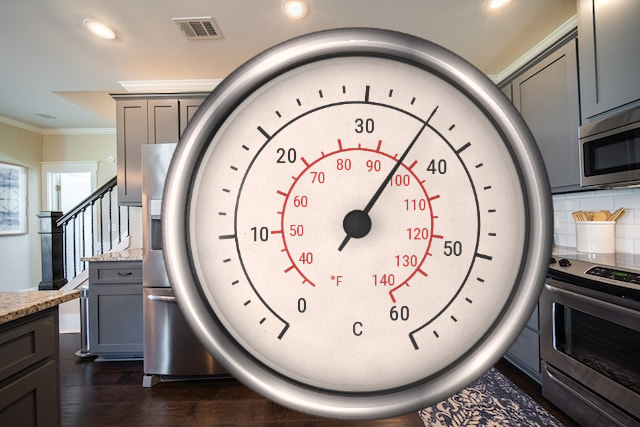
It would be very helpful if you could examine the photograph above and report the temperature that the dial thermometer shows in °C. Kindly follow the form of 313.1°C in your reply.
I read 36°C
